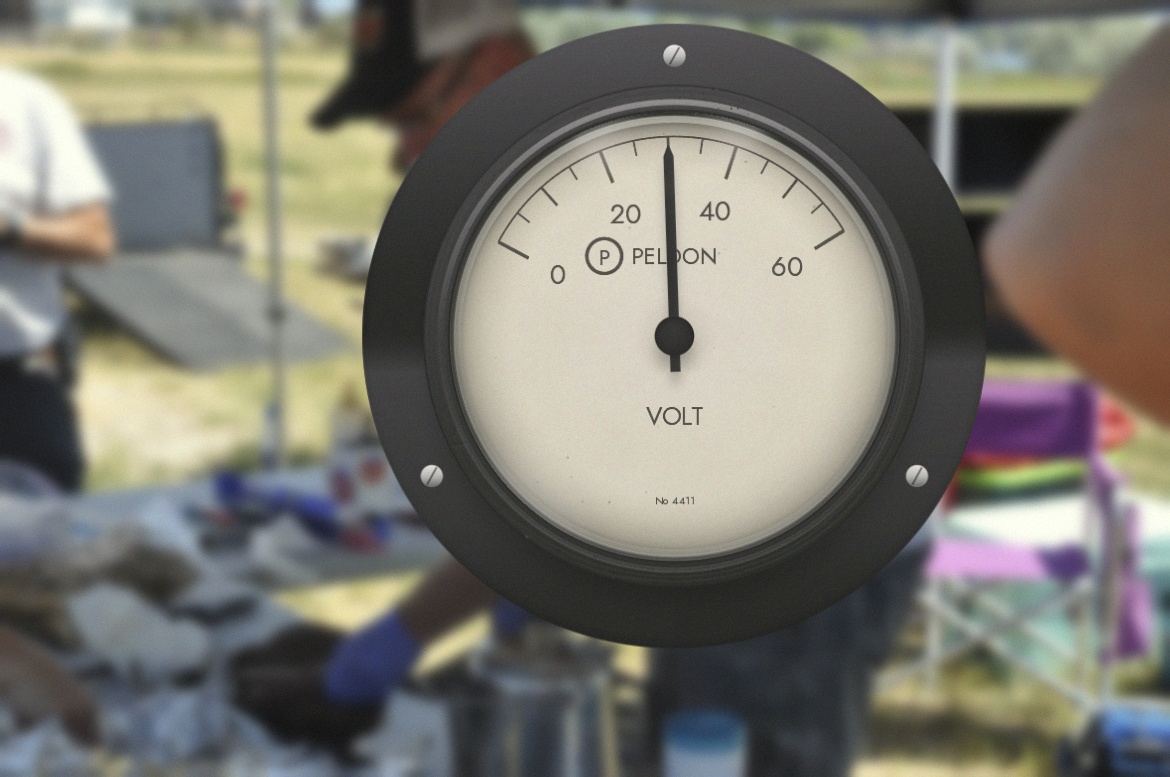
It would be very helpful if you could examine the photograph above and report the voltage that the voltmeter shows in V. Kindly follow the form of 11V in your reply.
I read 30V
